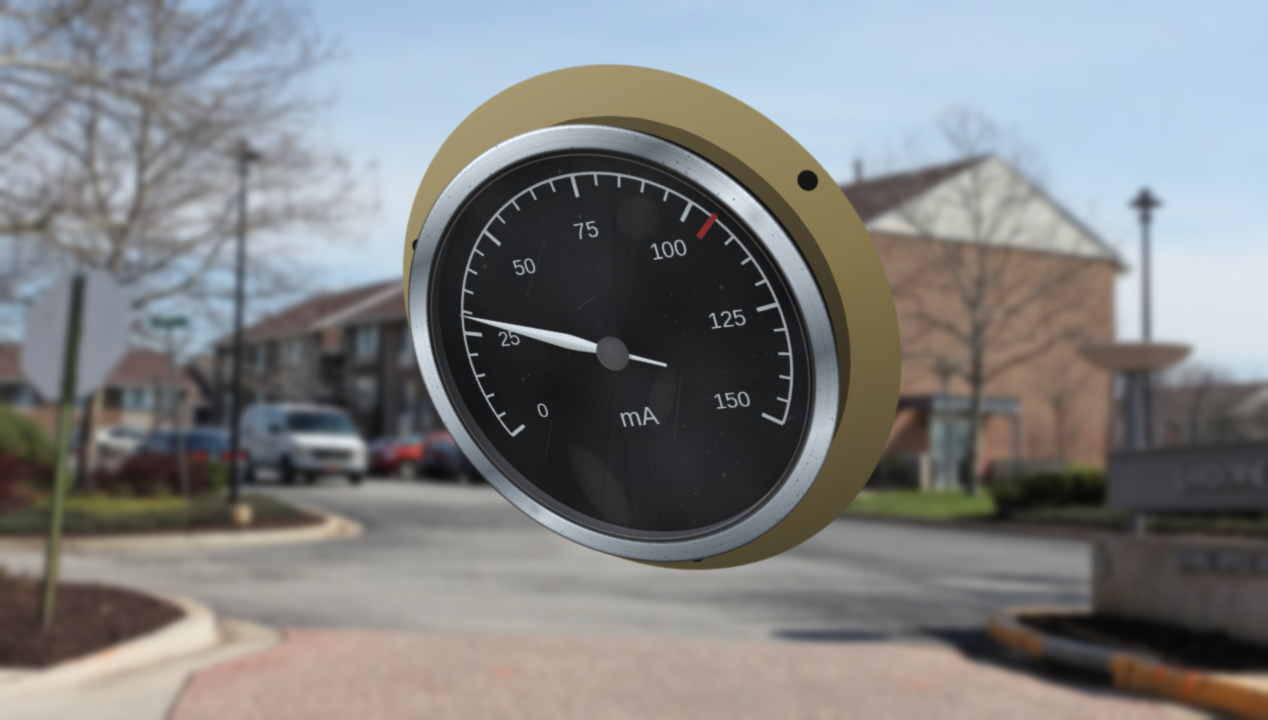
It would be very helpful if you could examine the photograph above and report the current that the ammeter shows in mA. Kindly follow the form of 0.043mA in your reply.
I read 30mA
